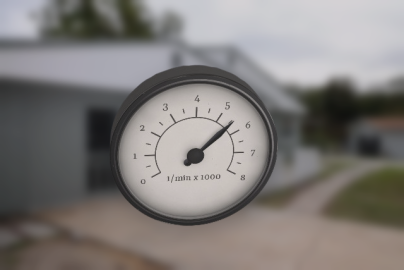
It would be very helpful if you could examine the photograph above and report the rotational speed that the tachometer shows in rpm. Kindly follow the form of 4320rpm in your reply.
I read 5500rpm
